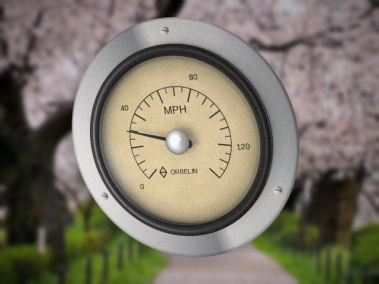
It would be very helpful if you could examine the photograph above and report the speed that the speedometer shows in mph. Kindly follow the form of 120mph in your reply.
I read 30mph
